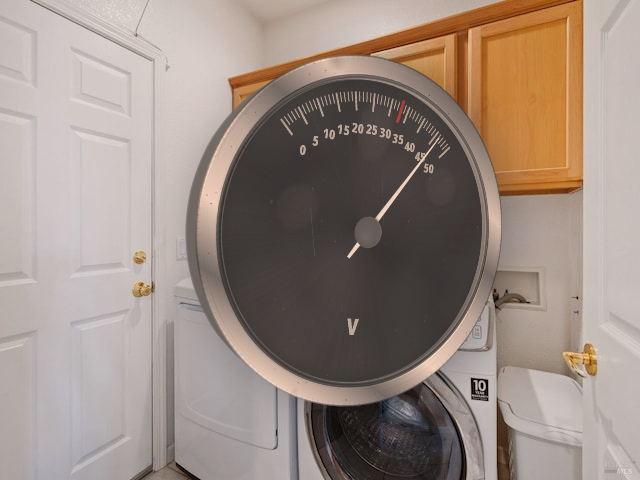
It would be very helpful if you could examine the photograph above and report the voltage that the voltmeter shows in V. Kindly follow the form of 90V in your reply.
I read 45V
